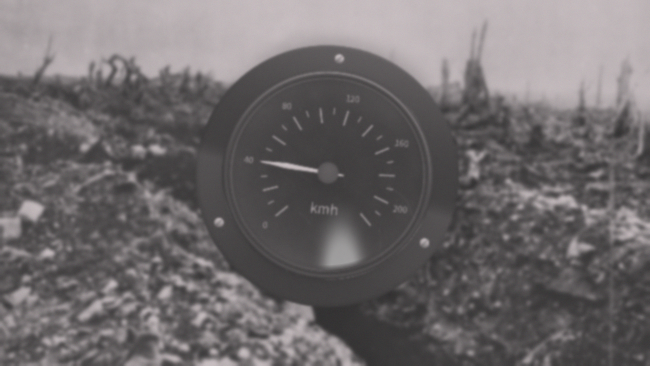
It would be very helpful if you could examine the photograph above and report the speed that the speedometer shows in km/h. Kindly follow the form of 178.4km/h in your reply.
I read 40km/h
